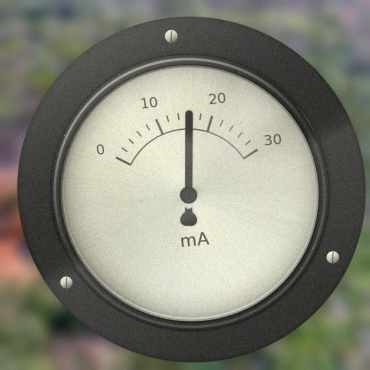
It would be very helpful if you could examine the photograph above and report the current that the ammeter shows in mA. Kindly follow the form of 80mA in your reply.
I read 16mA
